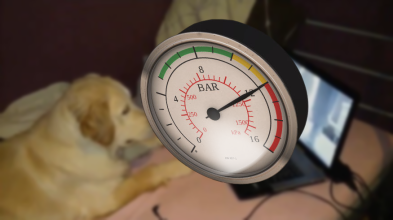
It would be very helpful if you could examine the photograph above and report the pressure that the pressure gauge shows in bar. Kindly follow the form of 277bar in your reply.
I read 12bar
